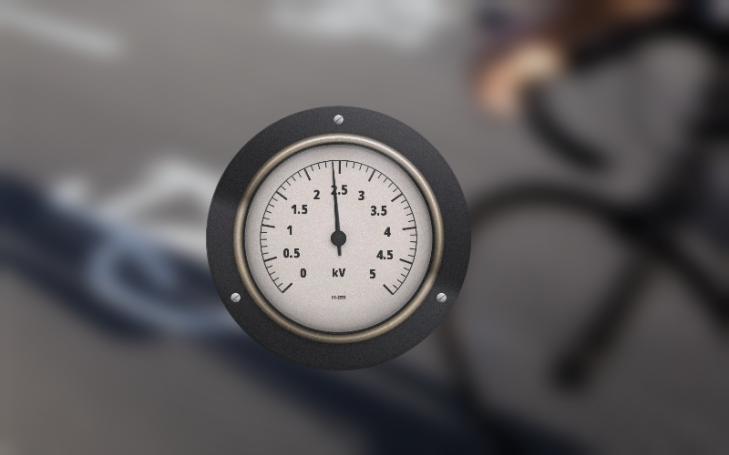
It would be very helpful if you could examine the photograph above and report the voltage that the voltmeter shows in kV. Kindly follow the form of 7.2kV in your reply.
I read 2.4kV
